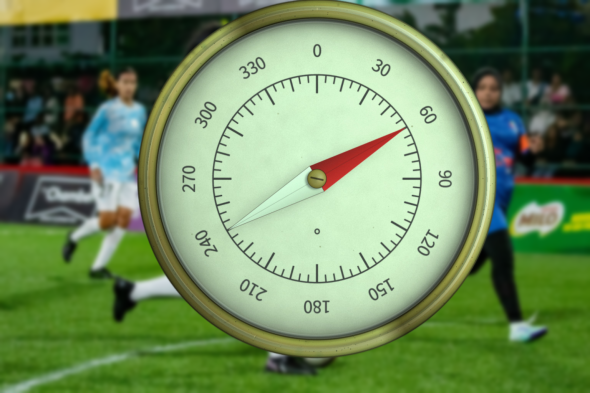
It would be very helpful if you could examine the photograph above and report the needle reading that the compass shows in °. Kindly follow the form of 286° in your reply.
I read 60°
